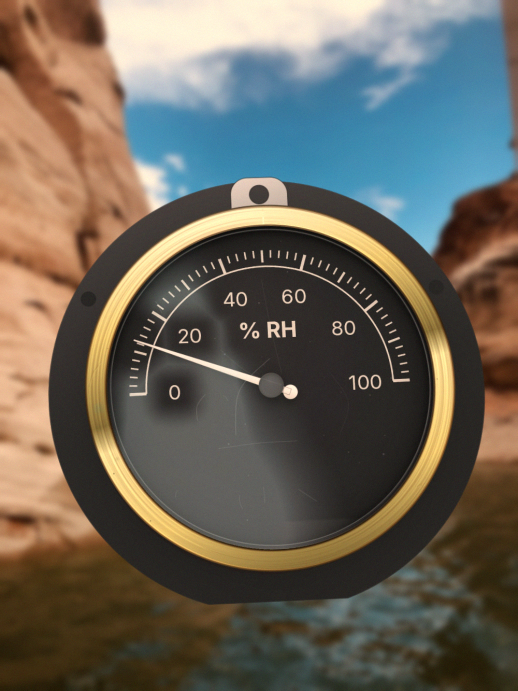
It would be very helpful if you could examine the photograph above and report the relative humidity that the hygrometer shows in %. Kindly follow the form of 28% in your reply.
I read 12%
